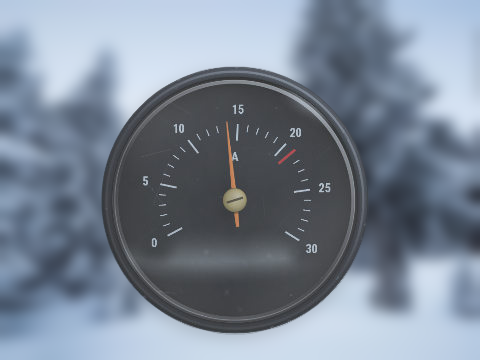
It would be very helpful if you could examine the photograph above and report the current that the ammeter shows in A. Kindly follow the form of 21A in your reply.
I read 14A
